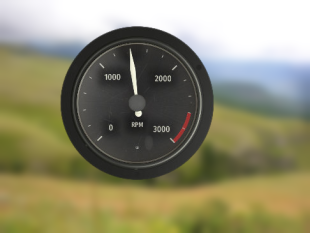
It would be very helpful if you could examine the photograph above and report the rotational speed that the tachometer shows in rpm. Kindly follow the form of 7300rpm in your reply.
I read 1400rpm
